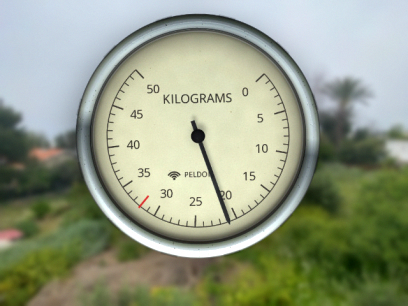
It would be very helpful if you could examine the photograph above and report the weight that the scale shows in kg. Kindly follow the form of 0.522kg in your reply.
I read 21kg
